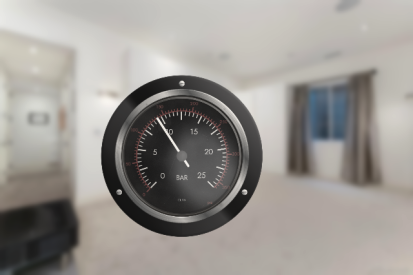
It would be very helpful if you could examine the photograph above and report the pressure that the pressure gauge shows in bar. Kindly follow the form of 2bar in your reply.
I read 9.5bar
